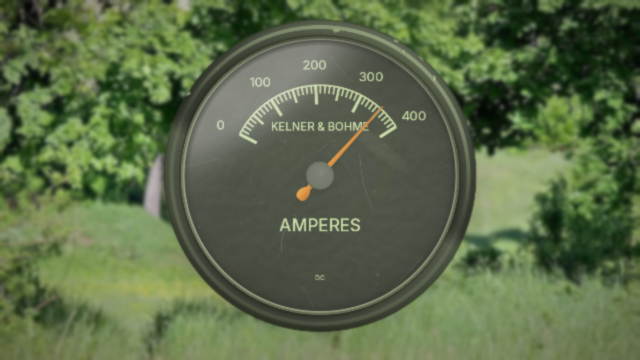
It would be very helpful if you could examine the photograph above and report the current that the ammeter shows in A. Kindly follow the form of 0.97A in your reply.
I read 350A
